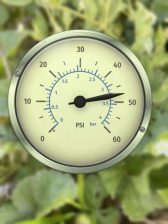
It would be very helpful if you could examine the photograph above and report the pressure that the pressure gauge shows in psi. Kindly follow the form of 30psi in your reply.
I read 47.5psi
